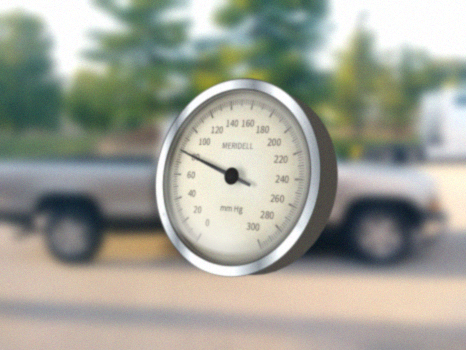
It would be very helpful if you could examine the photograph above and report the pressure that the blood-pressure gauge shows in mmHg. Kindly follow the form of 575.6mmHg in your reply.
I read 80mmHg
